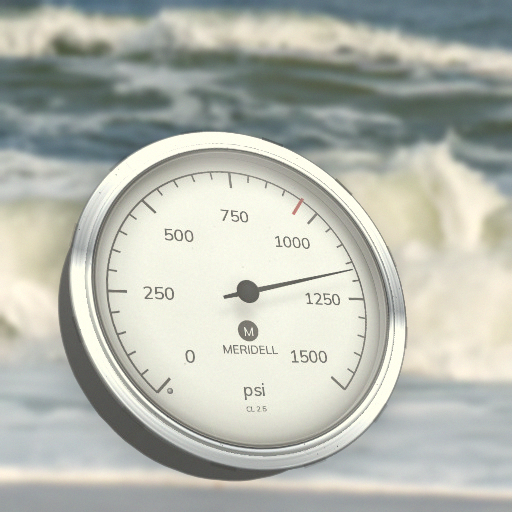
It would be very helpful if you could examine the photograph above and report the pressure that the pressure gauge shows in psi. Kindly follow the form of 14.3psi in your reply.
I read 1175psi
